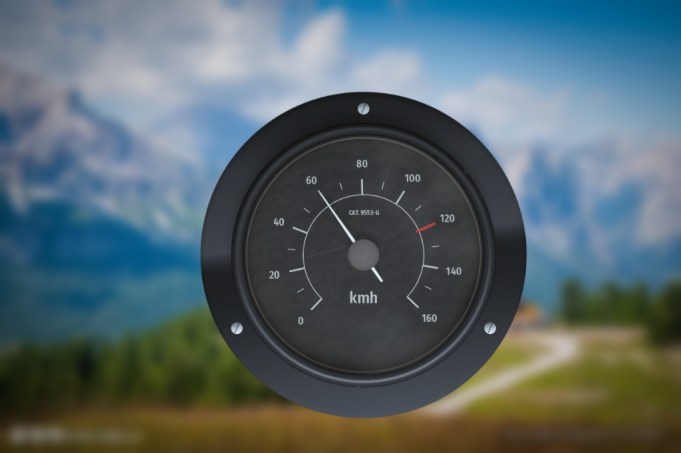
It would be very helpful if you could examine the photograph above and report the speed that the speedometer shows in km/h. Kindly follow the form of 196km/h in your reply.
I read 60km/h
